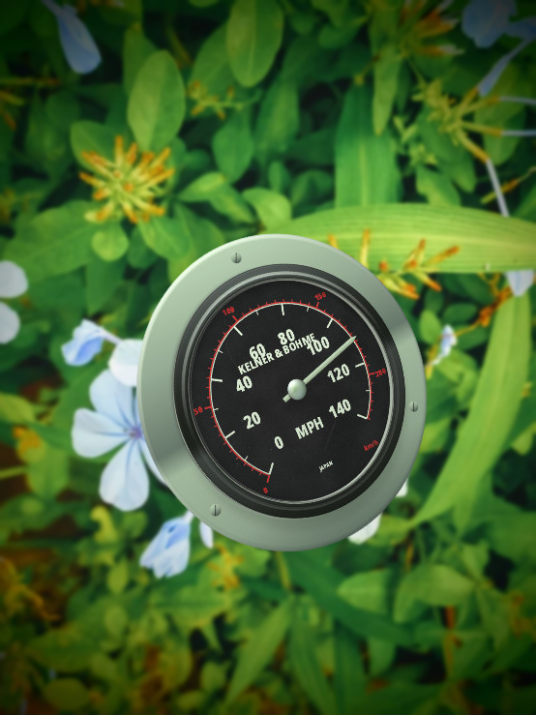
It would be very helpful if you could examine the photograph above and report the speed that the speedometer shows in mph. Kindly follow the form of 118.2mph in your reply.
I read 110mph
